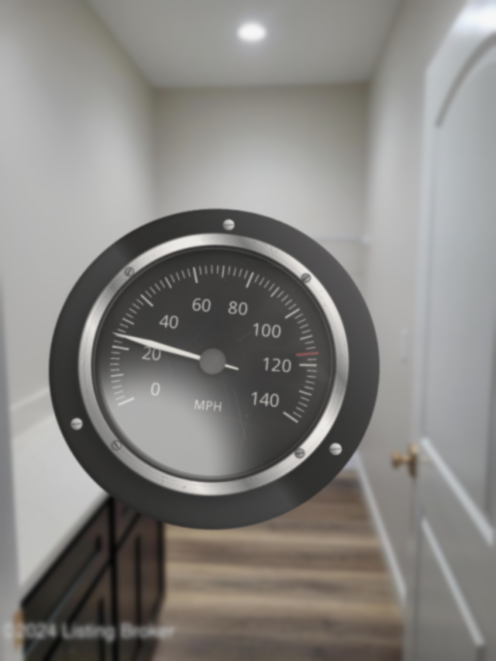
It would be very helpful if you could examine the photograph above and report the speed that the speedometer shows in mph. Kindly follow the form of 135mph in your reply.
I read 24mph
